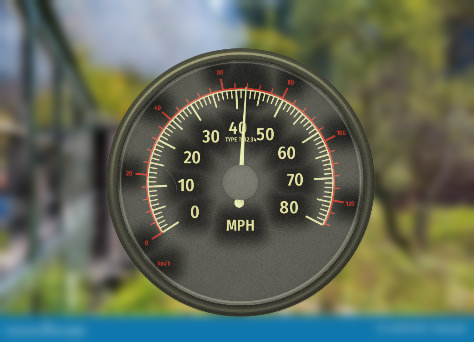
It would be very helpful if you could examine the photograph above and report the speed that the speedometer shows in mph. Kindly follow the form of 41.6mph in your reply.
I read 42mph
